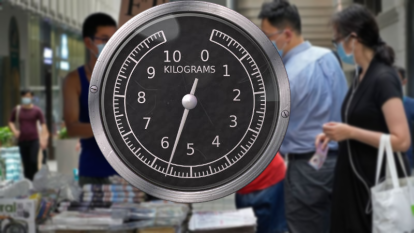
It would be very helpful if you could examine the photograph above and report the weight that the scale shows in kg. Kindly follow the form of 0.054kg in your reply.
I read 5.6kg
